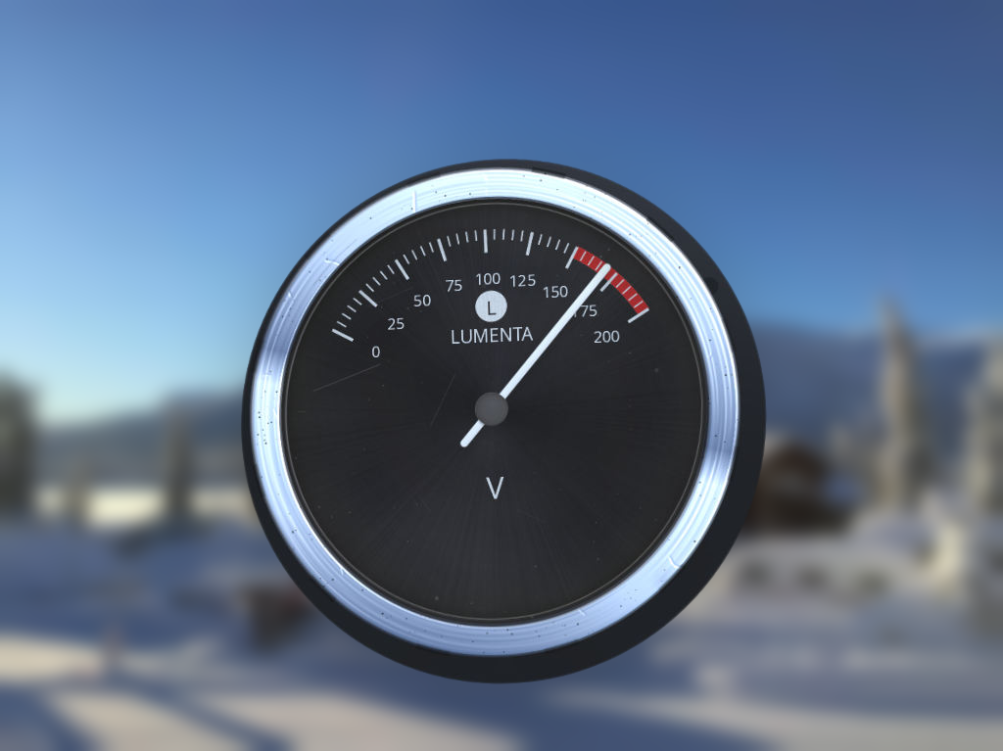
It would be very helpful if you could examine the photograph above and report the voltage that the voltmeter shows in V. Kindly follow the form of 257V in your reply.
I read 170V
